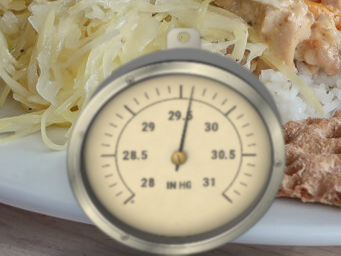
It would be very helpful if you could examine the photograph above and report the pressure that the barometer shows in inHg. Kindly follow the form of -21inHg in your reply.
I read 29.6inHg
